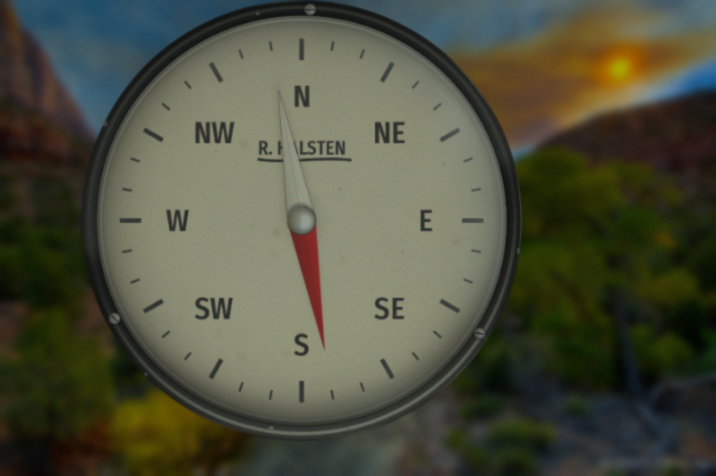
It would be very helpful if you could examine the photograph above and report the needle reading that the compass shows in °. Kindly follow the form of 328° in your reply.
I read 170°
